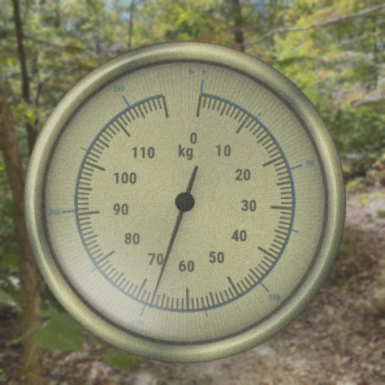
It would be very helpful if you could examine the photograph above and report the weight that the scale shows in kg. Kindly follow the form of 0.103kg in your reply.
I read 67kg
